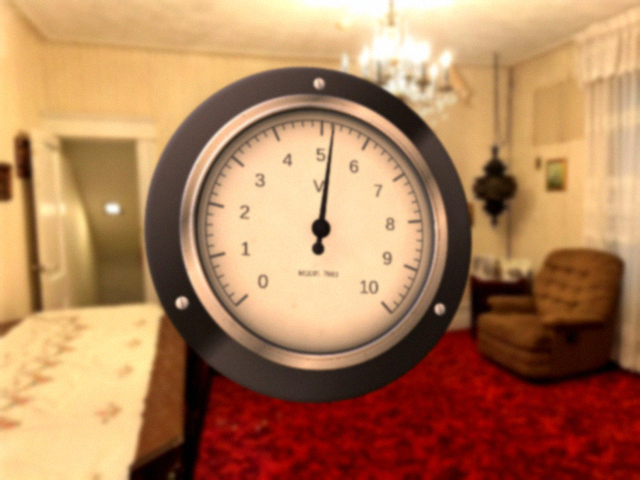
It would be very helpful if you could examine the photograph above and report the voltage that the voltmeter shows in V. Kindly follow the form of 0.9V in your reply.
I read 5.2V
